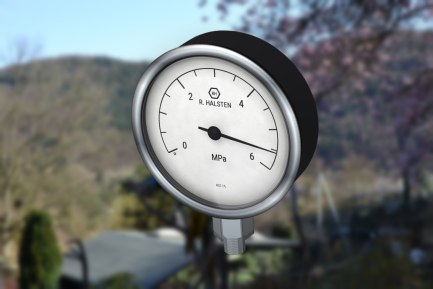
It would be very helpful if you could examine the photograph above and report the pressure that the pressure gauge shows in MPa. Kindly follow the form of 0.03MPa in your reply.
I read 5.5MPa
